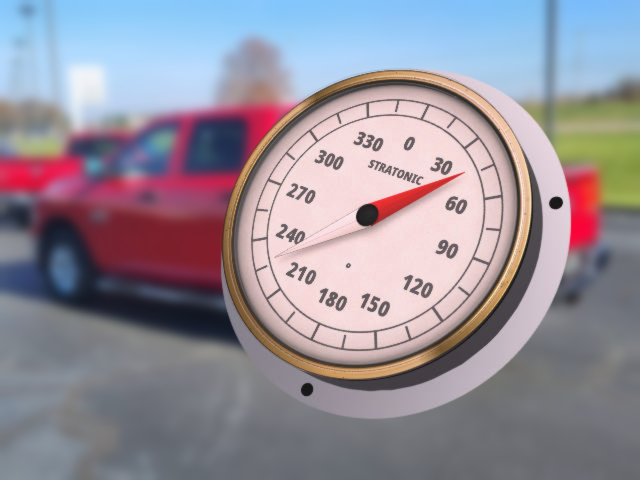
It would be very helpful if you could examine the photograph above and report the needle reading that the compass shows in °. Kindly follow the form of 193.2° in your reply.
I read 45°
